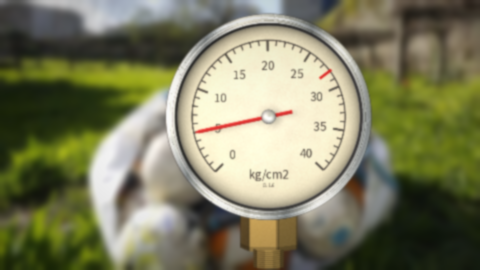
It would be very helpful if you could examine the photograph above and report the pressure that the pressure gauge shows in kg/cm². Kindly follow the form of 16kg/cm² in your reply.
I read 5kg/cm²
